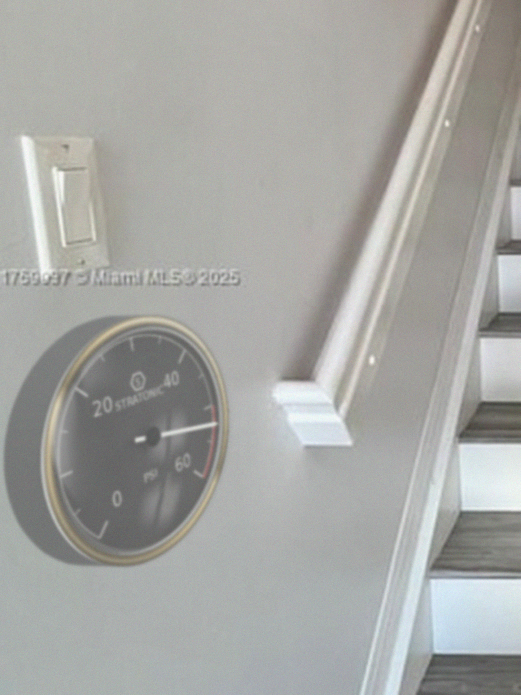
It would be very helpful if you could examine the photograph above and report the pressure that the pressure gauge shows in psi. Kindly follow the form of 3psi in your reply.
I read 52.5psi
